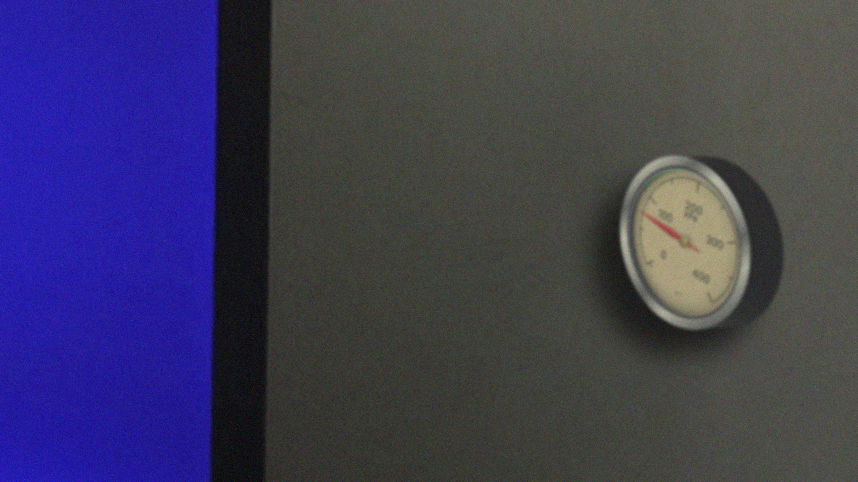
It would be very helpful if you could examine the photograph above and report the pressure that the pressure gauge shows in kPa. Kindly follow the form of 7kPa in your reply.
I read 75kPa
